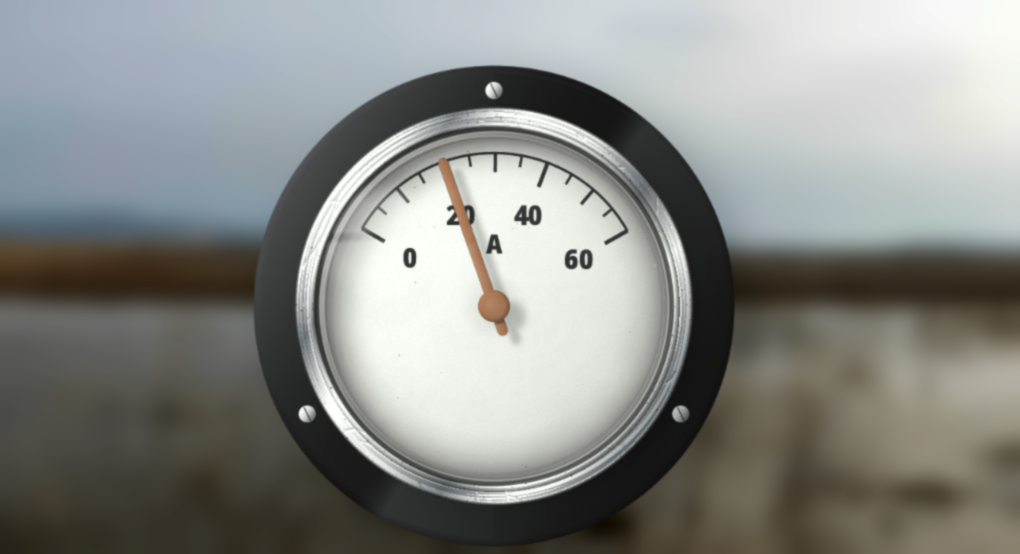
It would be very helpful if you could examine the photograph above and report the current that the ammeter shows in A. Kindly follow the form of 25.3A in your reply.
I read 20A
